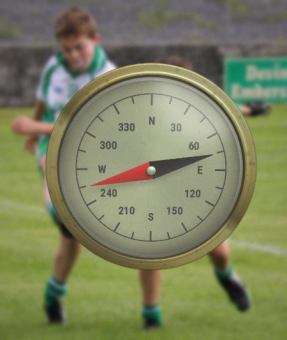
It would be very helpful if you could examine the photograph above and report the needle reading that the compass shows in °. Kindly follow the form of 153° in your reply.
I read 255°
